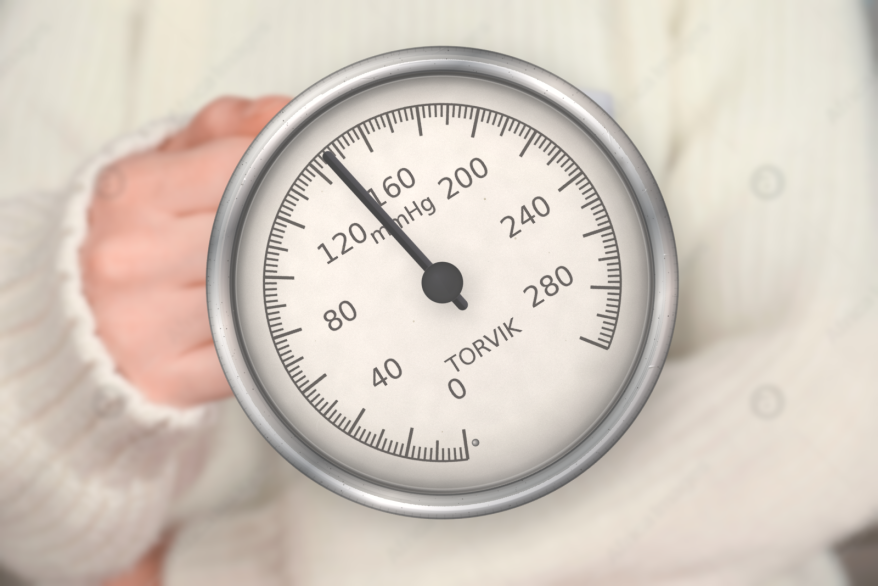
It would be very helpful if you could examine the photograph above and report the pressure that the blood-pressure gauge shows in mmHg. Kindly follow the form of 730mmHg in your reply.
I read 146mmHg
